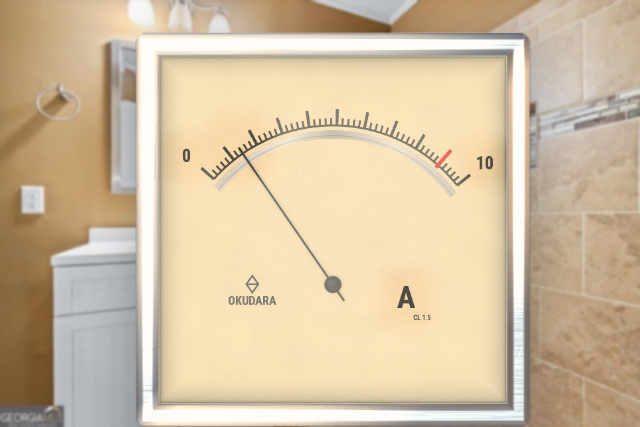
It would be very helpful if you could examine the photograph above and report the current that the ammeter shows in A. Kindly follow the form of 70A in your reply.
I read 1.4A
